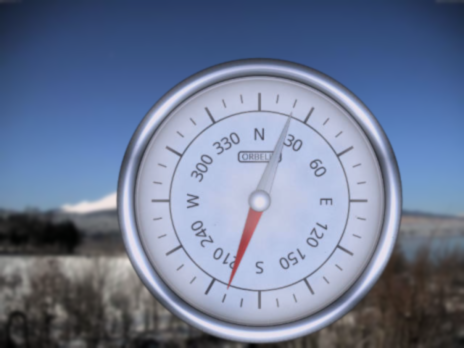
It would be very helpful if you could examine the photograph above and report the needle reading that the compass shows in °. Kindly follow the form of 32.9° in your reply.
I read 200°
